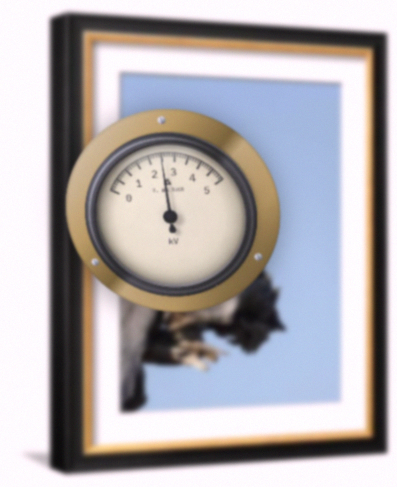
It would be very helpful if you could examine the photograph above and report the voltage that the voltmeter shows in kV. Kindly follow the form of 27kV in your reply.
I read 2.5kV
